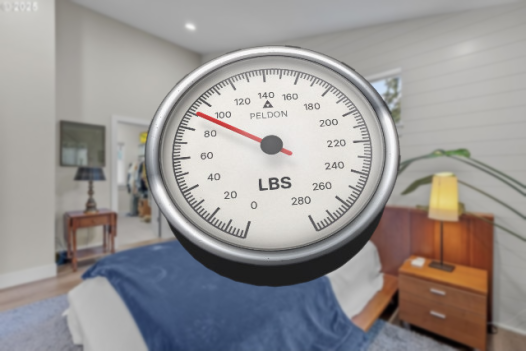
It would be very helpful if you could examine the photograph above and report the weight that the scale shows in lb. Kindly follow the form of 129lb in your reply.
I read 90lb
